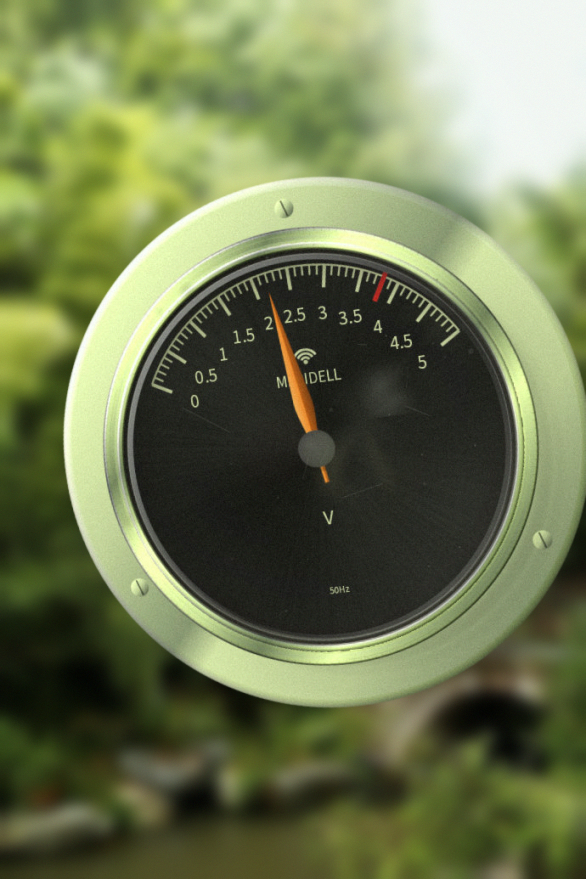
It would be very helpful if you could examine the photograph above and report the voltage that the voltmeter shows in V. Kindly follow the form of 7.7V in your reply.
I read 2.2V
